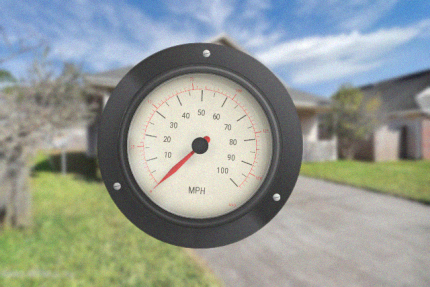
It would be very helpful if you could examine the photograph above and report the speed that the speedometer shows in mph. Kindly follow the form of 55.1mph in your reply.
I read 0mph
